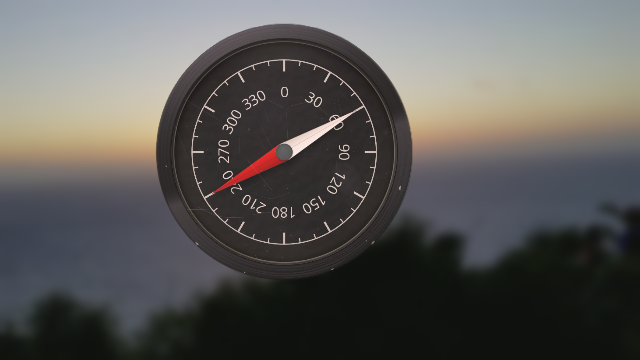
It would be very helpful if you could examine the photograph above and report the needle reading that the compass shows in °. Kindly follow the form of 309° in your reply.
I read 240°
